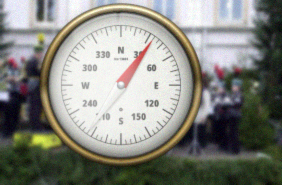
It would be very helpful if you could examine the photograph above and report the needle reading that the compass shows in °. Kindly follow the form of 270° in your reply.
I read 35°
